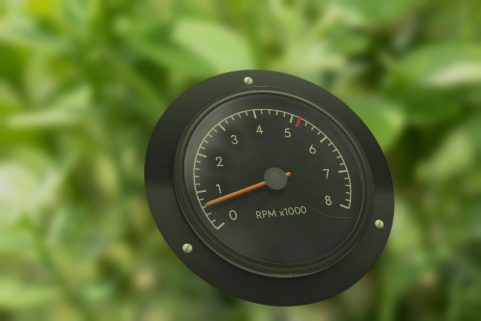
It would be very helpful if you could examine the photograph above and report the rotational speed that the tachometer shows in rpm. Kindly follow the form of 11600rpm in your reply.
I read 600rpm
